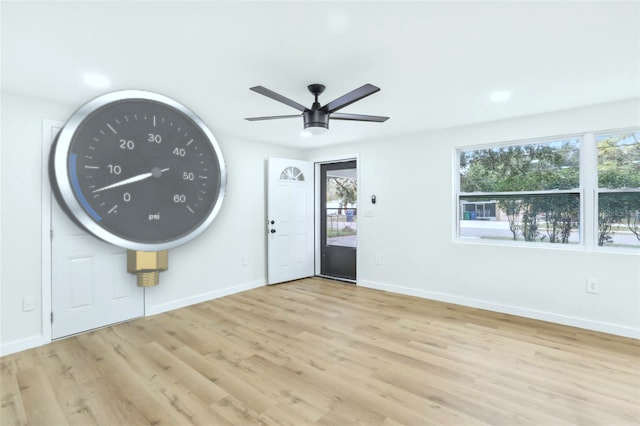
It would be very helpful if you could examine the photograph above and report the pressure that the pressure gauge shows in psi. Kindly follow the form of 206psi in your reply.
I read 5psi
